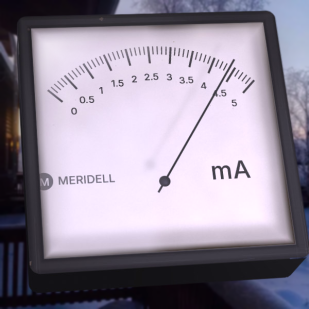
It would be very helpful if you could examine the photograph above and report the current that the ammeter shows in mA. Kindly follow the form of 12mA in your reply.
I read 4.4mA
